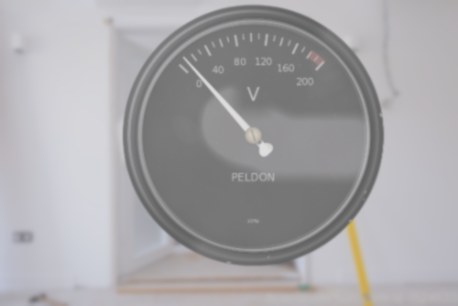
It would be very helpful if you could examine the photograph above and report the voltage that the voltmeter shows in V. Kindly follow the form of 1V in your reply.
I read 10V
